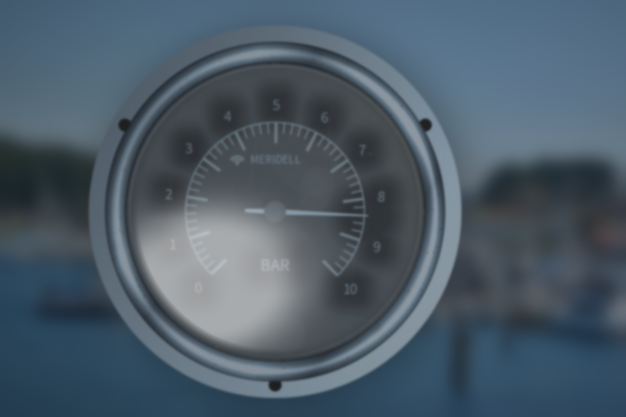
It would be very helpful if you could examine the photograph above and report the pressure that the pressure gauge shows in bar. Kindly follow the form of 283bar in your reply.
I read 8.4bar
